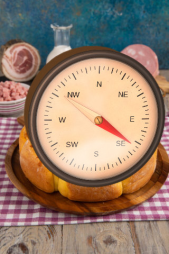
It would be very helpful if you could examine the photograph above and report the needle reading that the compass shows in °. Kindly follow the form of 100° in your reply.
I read 125°
